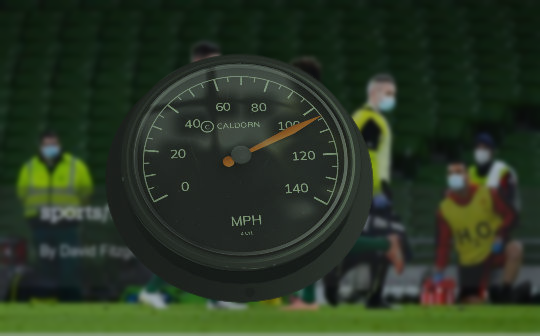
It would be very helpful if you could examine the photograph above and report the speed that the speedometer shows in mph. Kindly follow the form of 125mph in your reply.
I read 105mph
